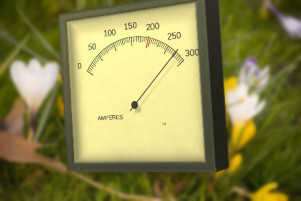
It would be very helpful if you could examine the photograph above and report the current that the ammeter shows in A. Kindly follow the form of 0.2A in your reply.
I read 275A
